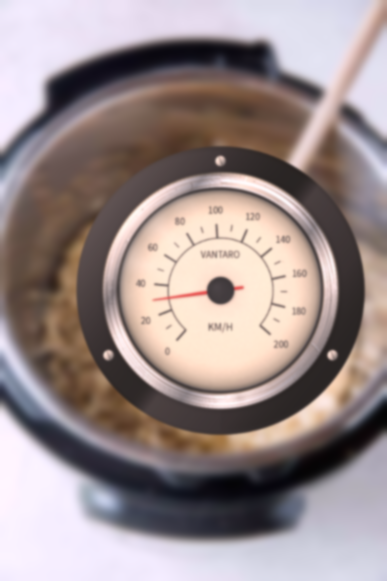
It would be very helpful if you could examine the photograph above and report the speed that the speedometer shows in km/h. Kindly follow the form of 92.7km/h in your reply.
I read 30km/h
